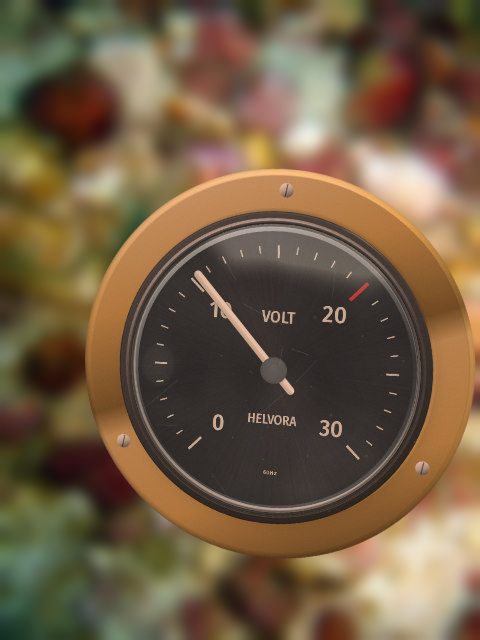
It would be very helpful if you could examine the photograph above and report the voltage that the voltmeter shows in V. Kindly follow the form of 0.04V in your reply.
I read 10.5V
